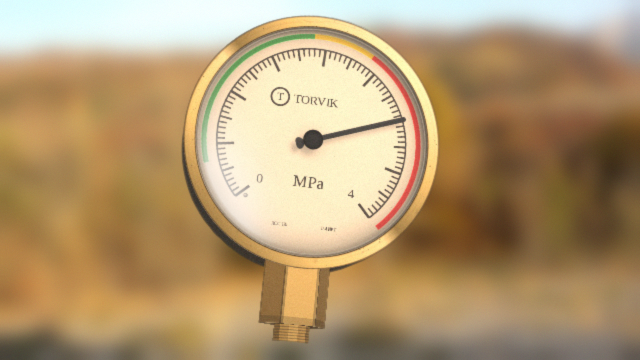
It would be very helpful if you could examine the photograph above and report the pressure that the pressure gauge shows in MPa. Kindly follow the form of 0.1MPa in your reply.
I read 3MPa
